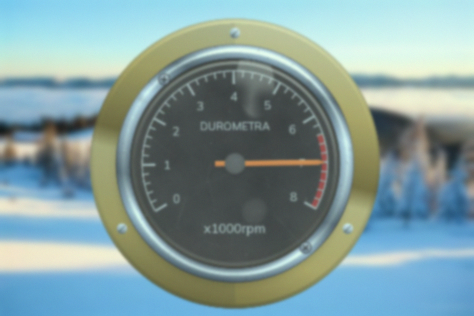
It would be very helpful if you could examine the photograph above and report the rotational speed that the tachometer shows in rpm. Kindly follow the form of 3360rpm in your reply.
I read 7000rpm
